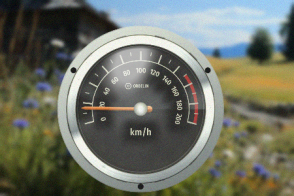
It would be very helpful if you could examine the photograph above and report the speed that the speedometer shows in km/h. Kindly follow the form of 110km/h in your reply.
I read 15km/h
